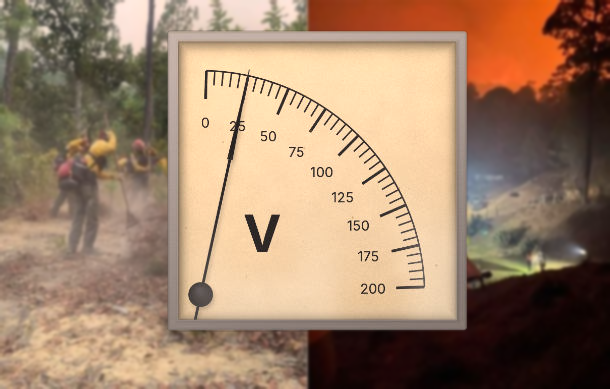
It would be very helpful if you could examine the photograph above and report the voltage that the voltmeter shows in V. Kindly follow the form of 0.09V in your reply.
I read 25V
